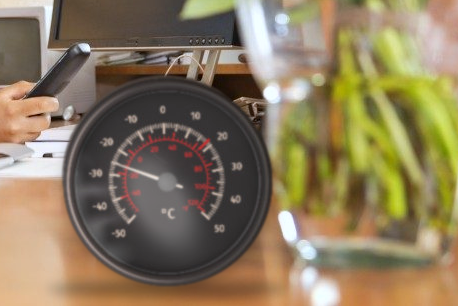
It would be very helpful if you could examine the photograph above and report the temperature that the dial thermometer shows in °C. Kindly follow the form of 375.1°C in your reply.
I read -25°C
